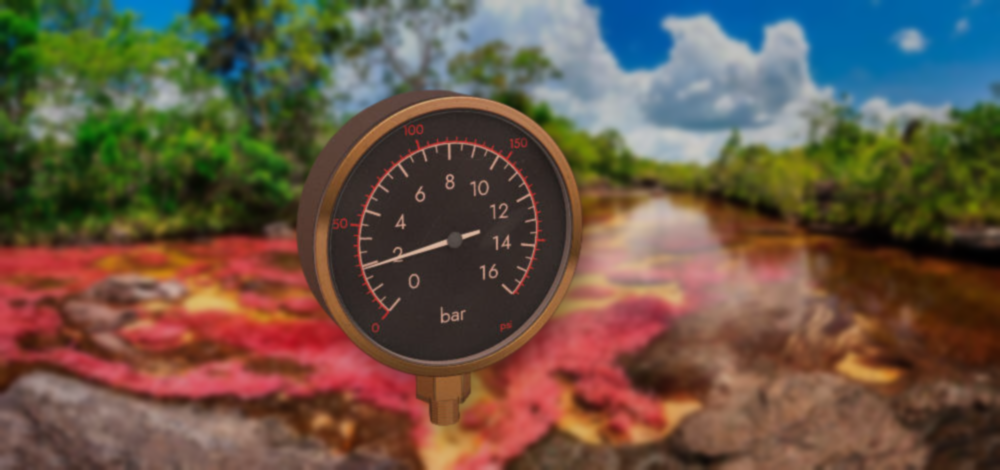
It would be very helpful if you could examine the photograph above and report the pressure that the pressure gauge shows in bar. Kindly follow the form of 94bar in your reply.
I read 2bar
